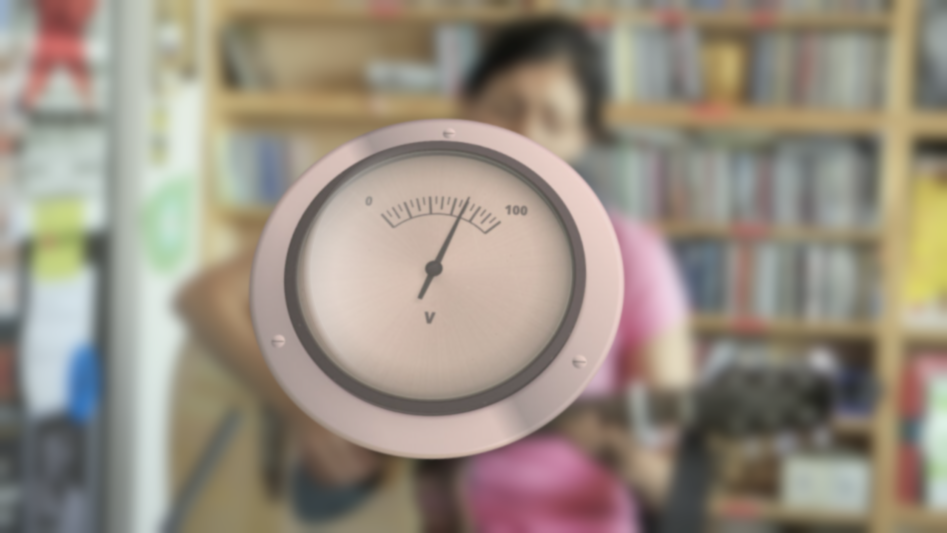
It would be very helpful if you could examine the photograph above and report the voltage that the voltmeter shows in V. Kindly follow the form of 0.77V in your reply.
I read 70V
